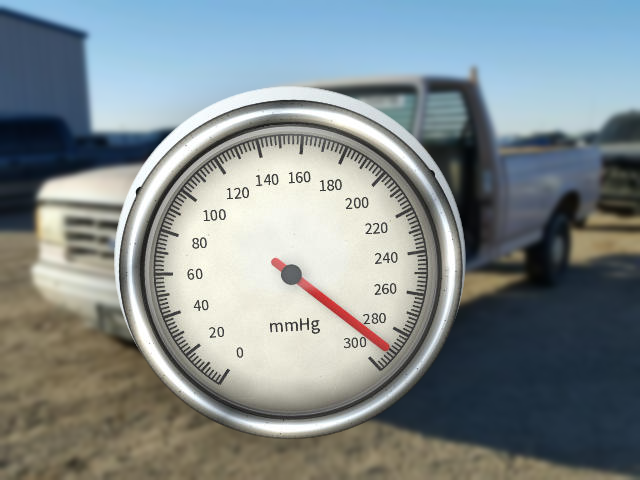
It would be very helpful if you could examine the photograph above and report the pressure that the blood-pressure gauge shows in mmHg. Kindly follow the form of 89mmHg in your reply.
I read 290mmHg
